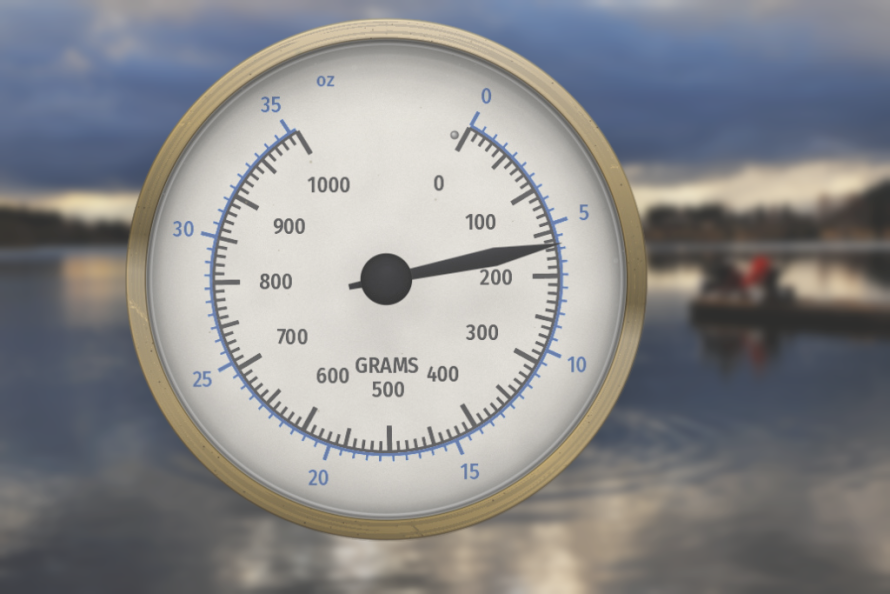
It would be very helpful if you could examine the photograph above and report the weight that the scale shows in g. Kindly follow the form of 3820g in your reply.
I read 165g
